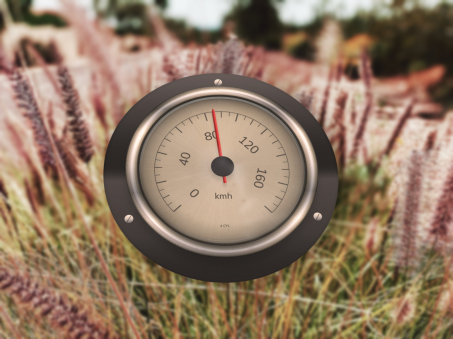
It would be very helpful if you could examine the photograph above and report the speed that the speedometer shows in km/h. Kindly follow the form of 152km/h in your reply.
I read 85km/h
